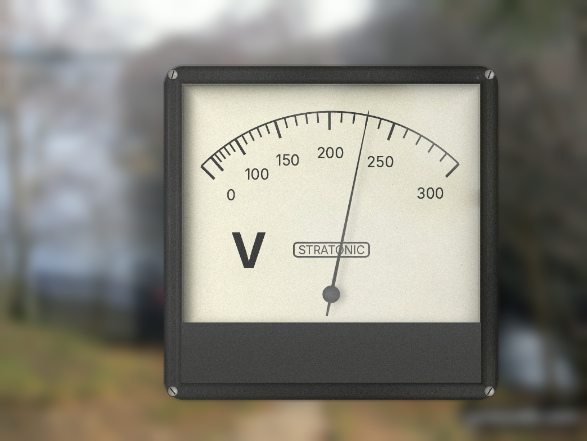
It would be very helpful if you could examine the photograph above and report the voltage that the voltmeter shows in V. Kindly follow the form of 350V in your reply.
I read 230V
